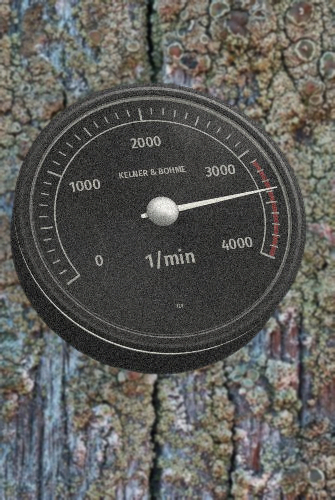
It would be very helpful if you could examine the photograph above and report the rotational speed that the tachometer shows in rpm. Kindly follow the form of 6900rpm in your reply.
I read 3400rpm
